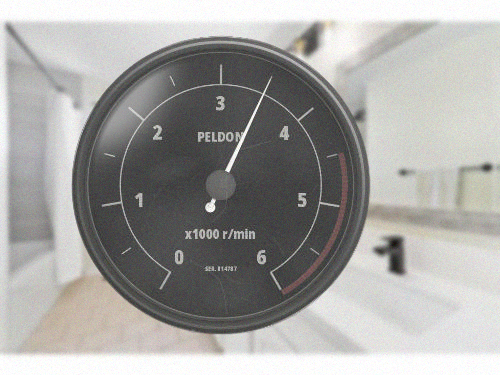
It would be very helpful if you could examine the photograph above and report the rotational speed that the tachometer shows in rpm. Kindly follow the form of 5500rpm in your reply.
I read 3500rpm
